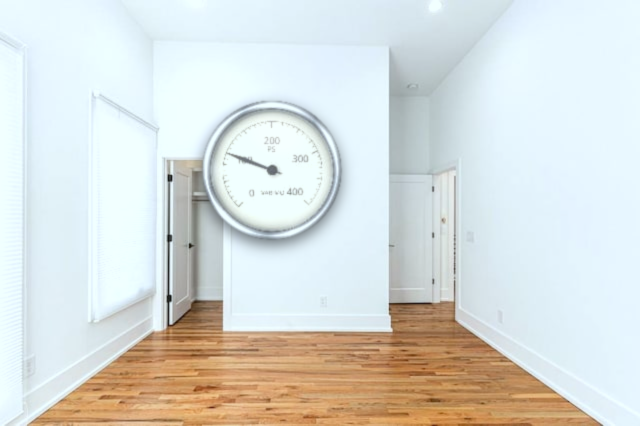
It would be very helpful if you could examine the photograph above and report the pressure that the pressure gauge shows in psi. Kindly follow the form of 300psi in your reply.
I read 100psi
